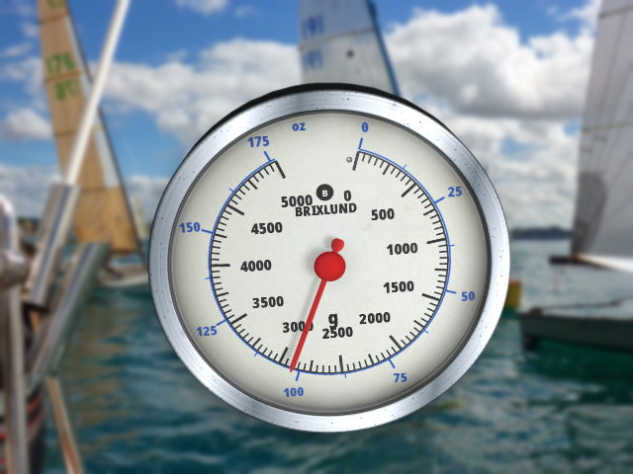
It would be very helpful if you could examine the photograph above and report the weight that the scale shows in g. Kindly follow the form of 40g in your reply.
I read 2900g
